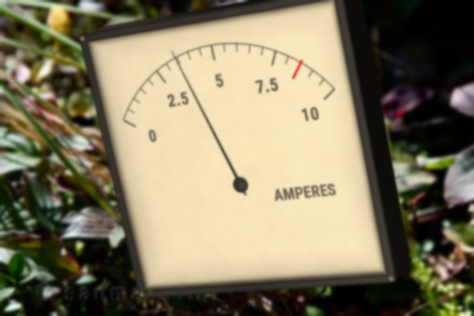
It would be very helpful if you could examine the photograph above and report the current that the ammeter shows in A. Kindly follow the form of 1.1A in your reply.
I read 3.5A
